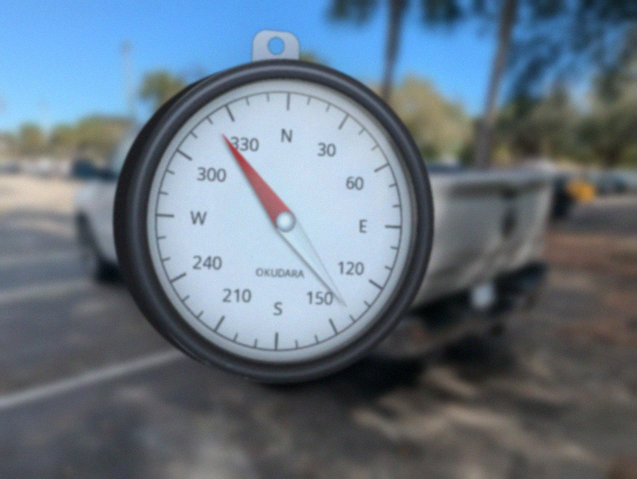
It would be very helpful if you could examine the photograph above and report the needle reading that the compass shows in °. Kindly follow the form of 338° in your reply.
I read 320°
